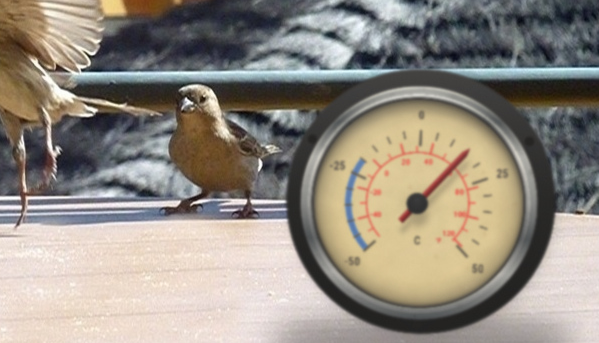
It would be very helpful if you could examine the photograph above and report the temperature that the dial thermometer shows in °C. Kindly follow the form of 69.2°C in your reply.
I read 15°C
